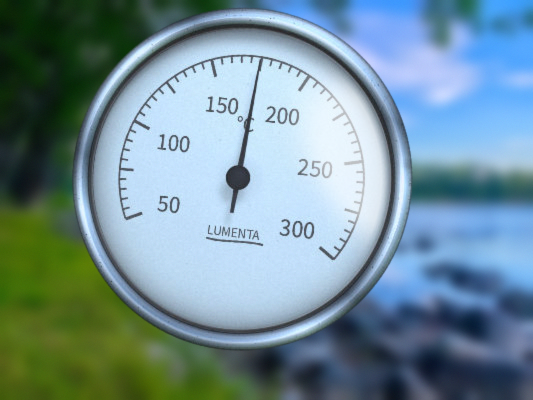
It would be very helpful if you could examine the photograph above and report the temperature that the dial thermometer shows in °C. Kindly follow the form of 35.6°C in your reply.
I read 175°C
